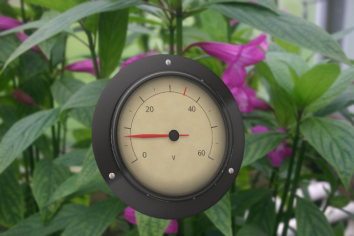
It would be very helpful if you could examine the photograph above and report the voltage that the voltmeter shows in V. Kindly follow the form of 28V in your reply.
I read 7.5V
